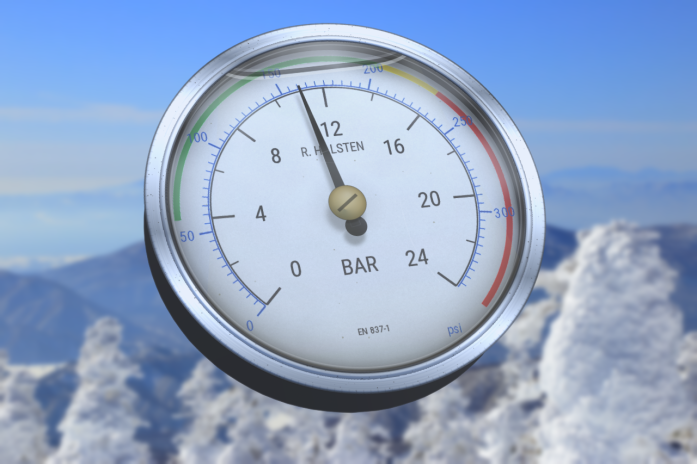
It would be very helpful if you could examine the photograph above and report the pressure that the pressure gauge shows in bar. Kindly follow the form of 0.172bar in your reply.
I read 11bar
